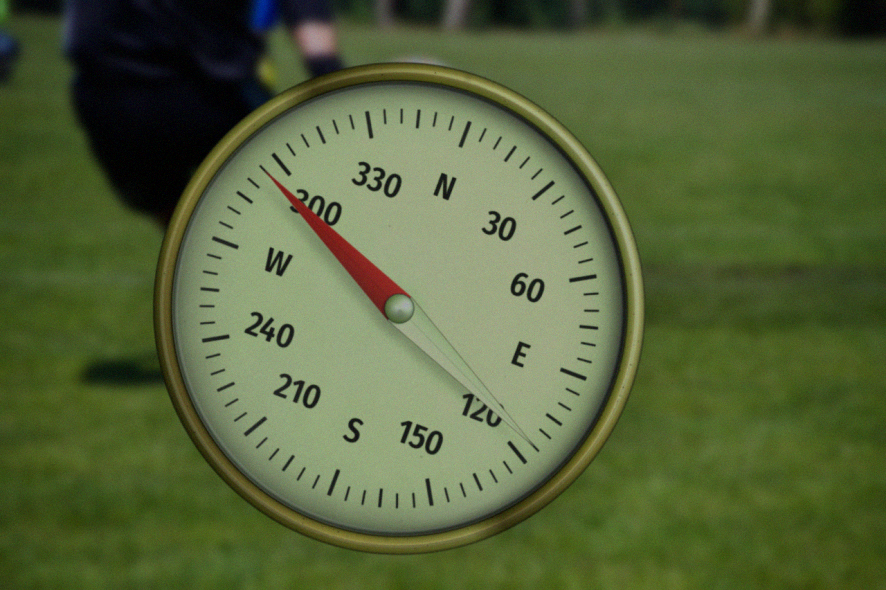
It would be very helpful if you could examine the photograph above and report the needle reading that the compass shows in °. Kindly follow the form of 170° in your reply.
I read 295°
